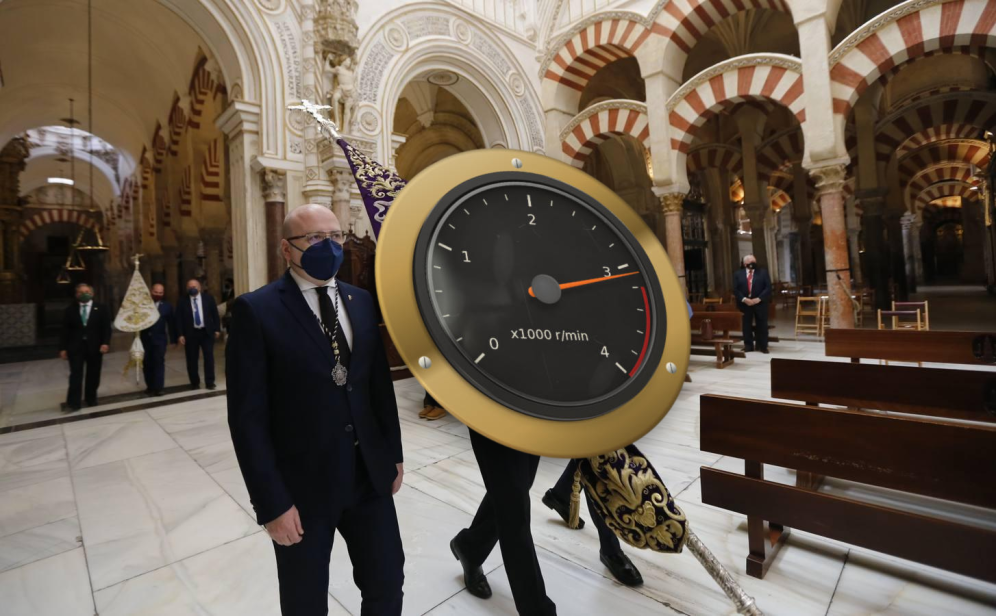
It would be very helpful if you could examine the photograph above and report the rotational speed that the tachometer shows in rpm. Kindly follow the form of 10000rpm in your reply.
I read 3100rpm
